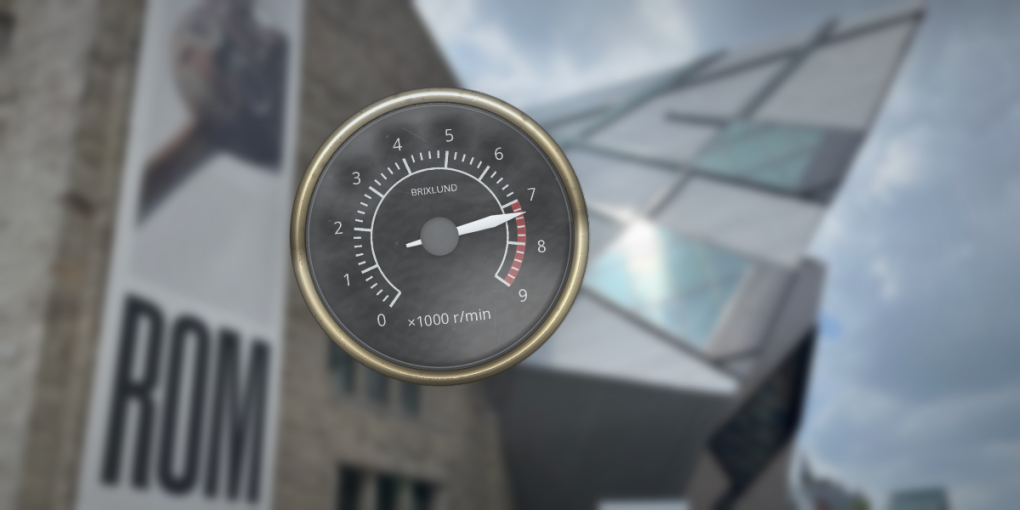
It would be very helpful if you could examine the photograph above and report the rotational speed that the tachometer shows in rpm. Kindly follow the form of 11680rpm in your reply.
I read 7300rpm
